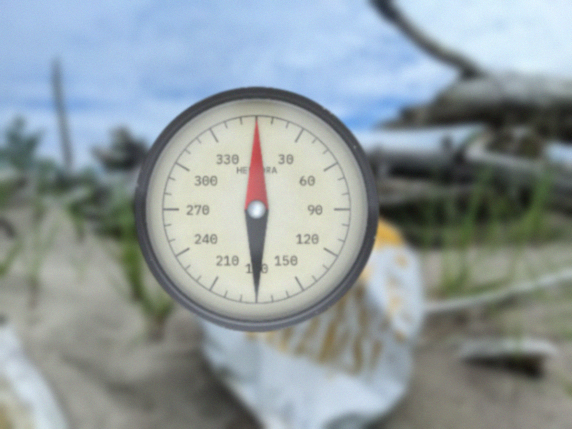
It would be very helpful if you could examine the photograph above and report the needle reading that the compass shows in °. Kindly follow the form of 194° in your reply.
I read 0°
